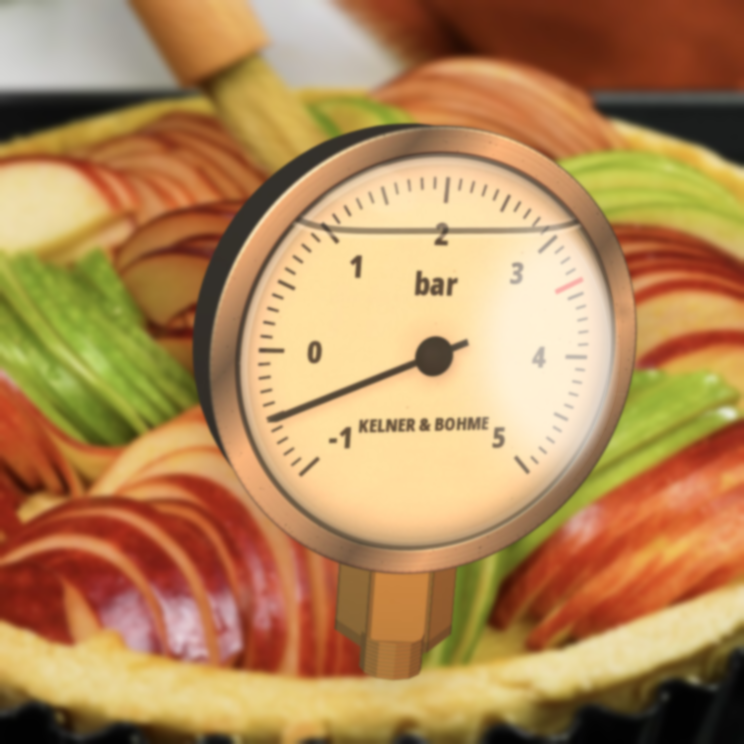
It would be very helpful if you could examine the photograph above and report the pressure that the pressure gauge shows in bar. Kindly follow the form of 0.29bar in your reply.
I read -0.5bar
